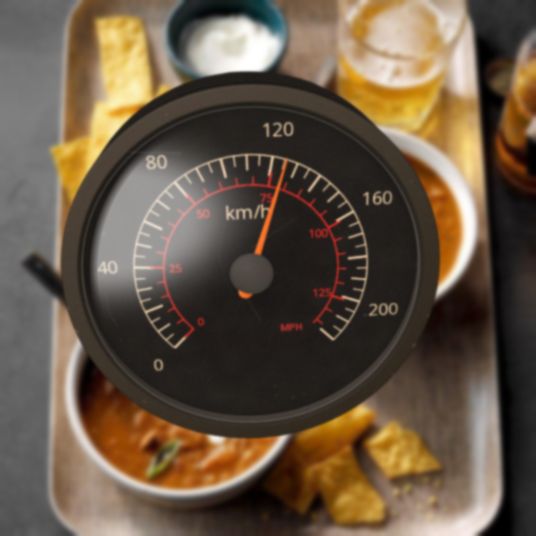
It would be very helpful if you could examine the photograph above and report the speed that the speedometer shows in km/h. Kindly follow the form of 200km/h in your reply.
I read 125km/h
